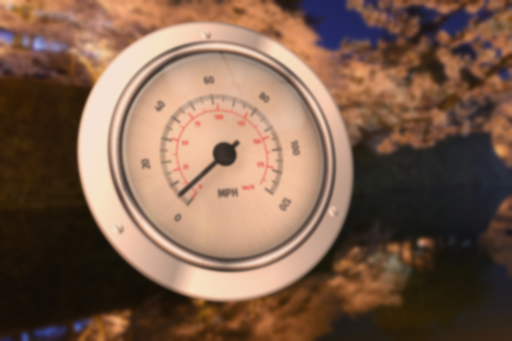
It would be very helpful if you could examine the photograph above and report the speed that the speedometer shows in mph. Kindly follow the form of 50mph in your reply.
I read 5mph
